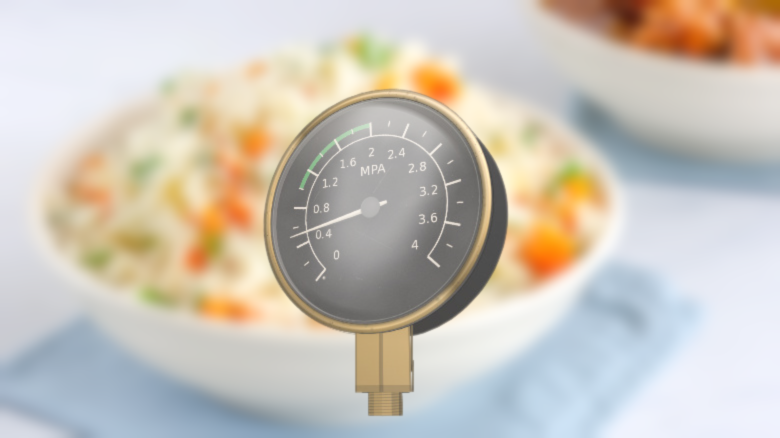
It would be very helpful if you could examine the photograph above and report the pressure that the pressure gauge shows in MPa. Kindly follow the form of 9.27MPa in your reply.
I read 0.5MPa
